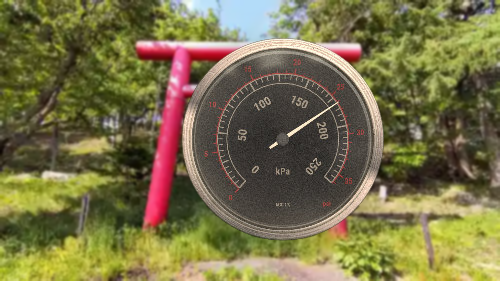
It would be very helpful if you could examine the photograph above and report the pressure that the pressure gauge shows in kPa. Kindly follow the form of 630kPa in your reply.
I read 180kPa
